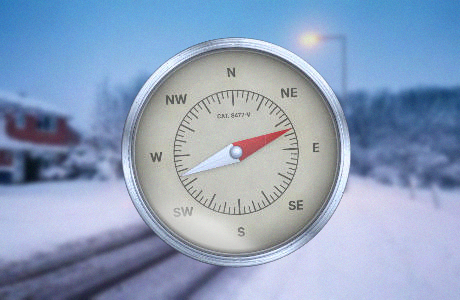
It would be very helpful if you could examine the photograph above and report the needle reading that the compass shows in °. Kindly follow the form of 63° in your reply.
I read 70°
